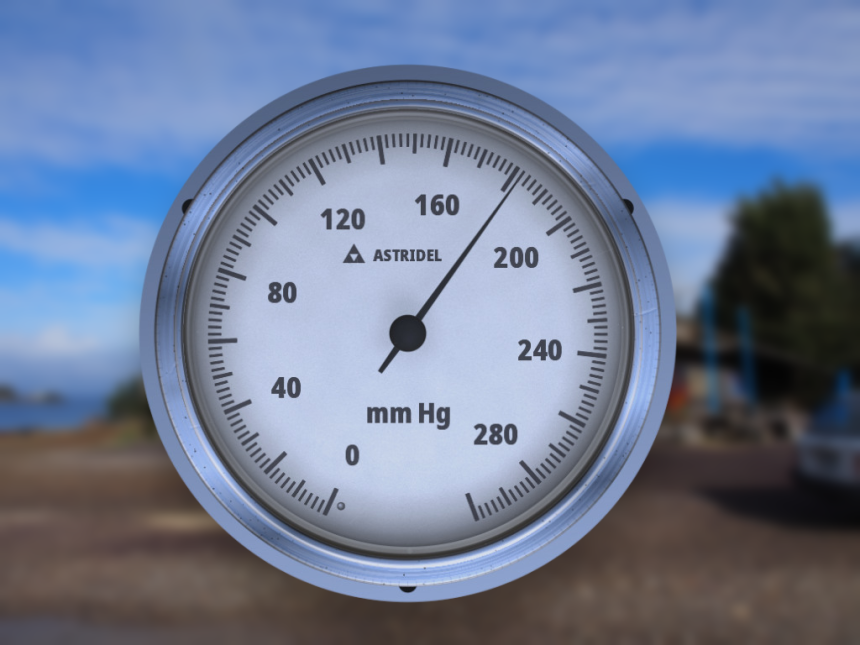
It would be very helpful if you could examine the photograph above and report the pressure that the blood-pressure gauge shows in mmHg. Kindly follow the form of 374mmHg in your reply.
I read 182mmHg
